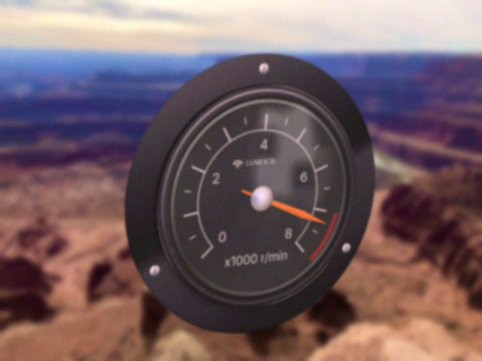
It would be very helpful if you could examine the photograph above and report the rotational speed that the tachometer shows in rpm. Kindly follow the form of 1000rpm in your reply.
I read 7250rpm
